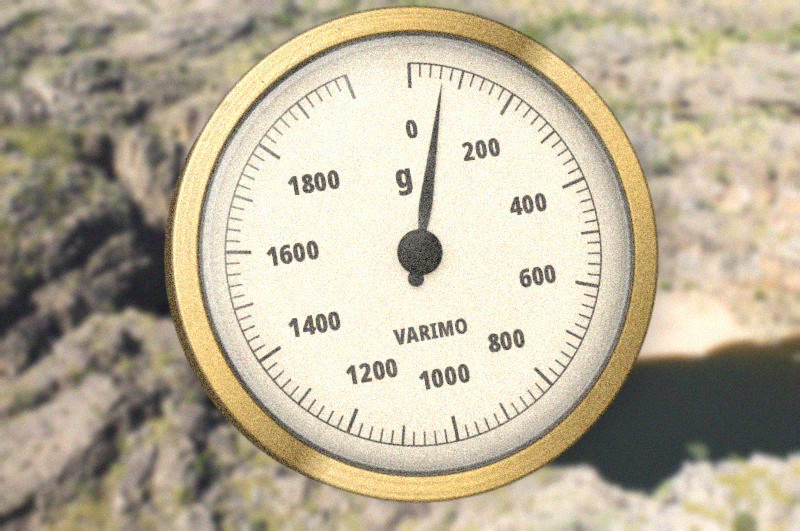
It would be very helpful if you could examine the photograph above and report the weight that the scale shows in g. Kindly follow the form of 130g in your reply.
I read 60g
